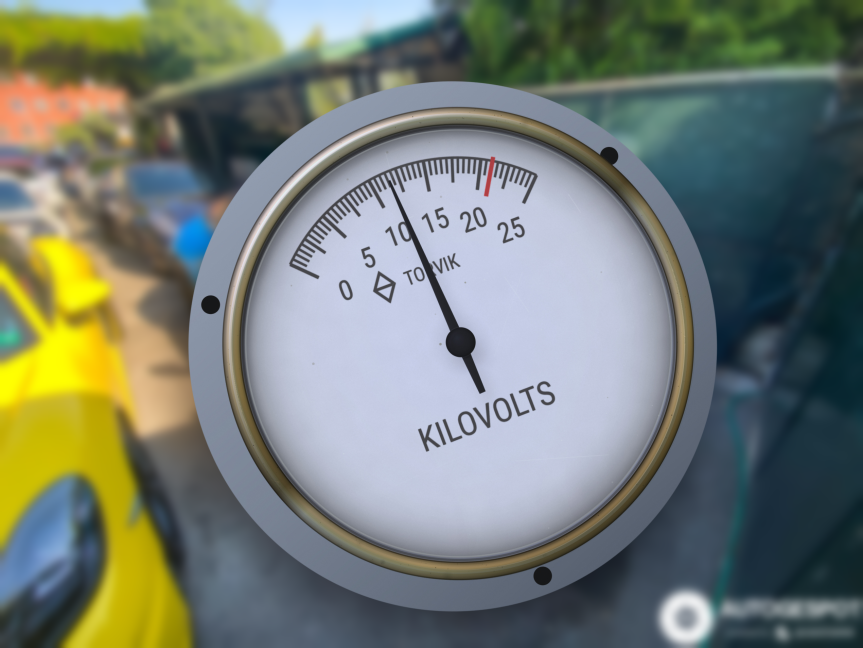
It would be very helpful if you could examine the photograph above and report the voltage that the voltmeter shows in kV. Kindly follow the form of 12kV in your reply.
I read 11.5kV
